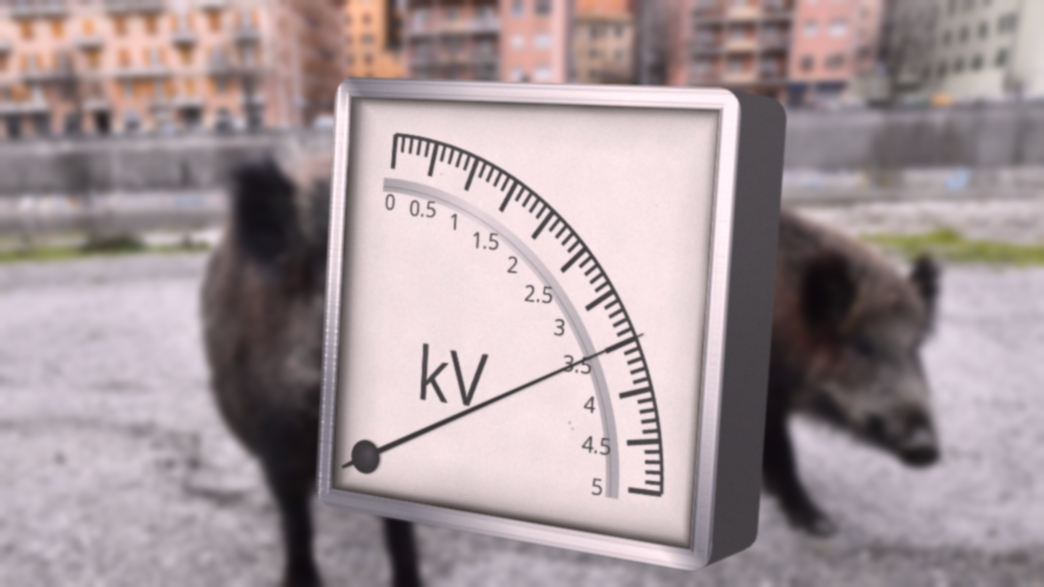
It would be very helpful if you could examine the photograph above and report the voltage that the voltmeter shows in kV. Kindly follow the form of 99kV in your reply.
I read 3.5kV
